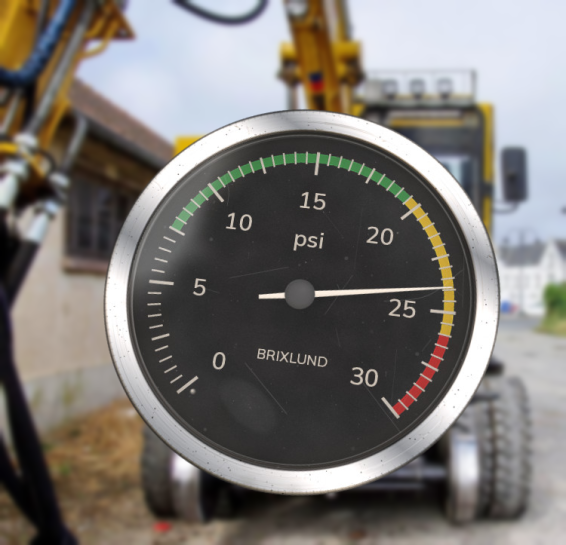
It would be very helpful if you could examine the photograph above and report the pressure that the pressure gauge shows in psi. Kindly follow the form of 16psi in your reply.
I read 24psi
